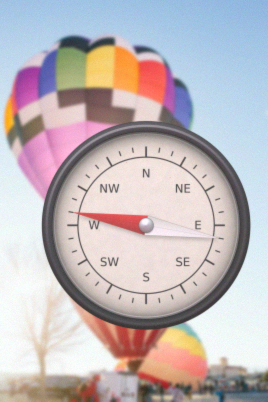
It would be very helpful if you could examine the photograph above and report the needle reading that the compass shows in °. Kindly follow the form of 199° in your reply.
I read 280°
